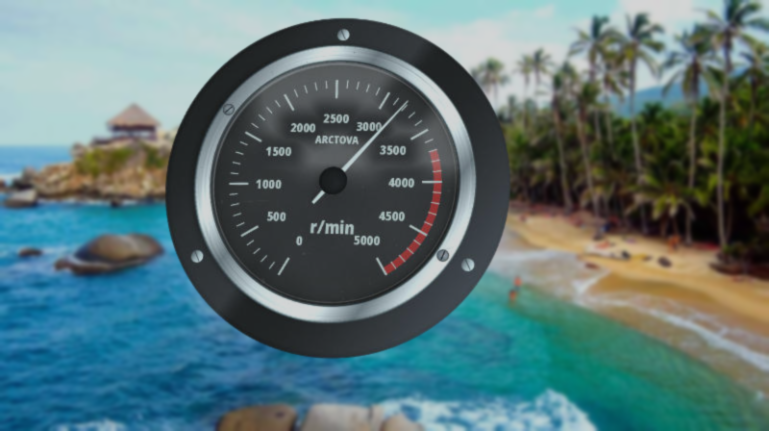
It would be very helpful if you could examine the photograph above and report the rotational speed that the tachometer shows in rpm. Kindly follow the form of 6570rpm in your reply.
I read 3200rpm
